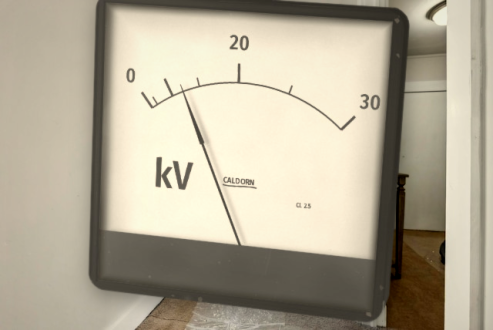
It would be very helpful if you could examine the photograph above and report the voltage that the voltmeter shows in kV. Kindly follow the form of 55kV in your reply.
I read 12.5kV
